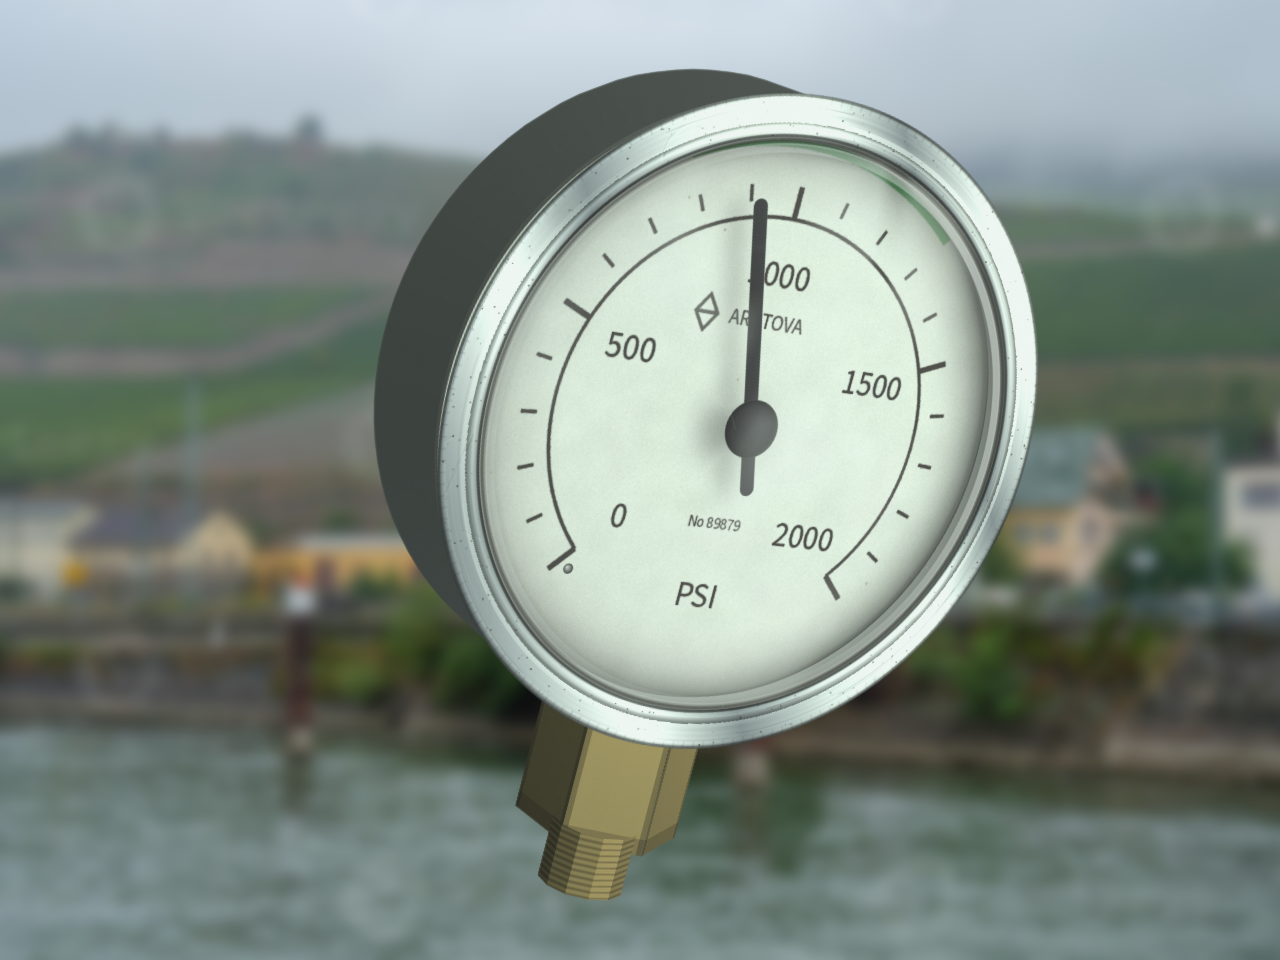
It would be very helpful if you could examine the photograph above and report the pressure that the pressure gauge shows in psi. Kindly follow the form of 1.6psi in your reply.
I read 900psi
